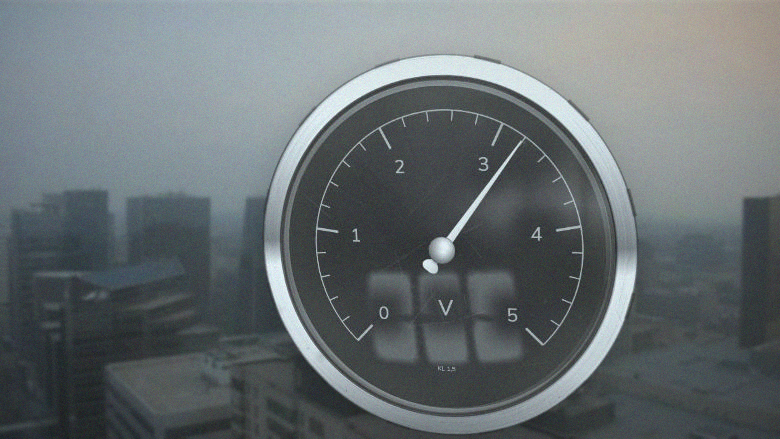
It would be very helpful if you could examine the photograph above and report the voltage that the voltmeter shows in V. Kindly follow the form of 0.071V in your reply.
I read 3.2V
